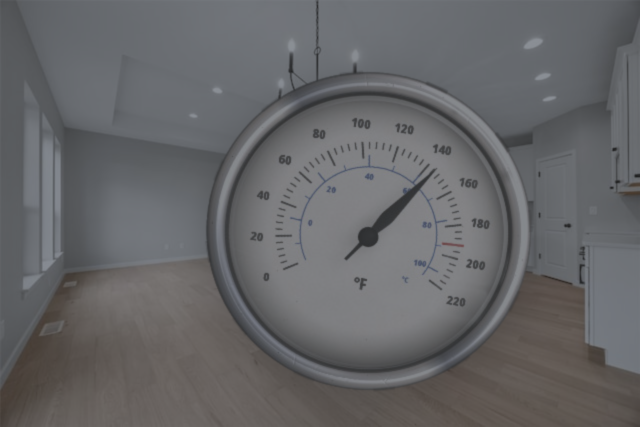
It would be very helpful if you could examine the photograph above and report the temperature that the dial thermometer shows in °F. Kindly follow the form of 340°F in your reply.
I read 144°F
